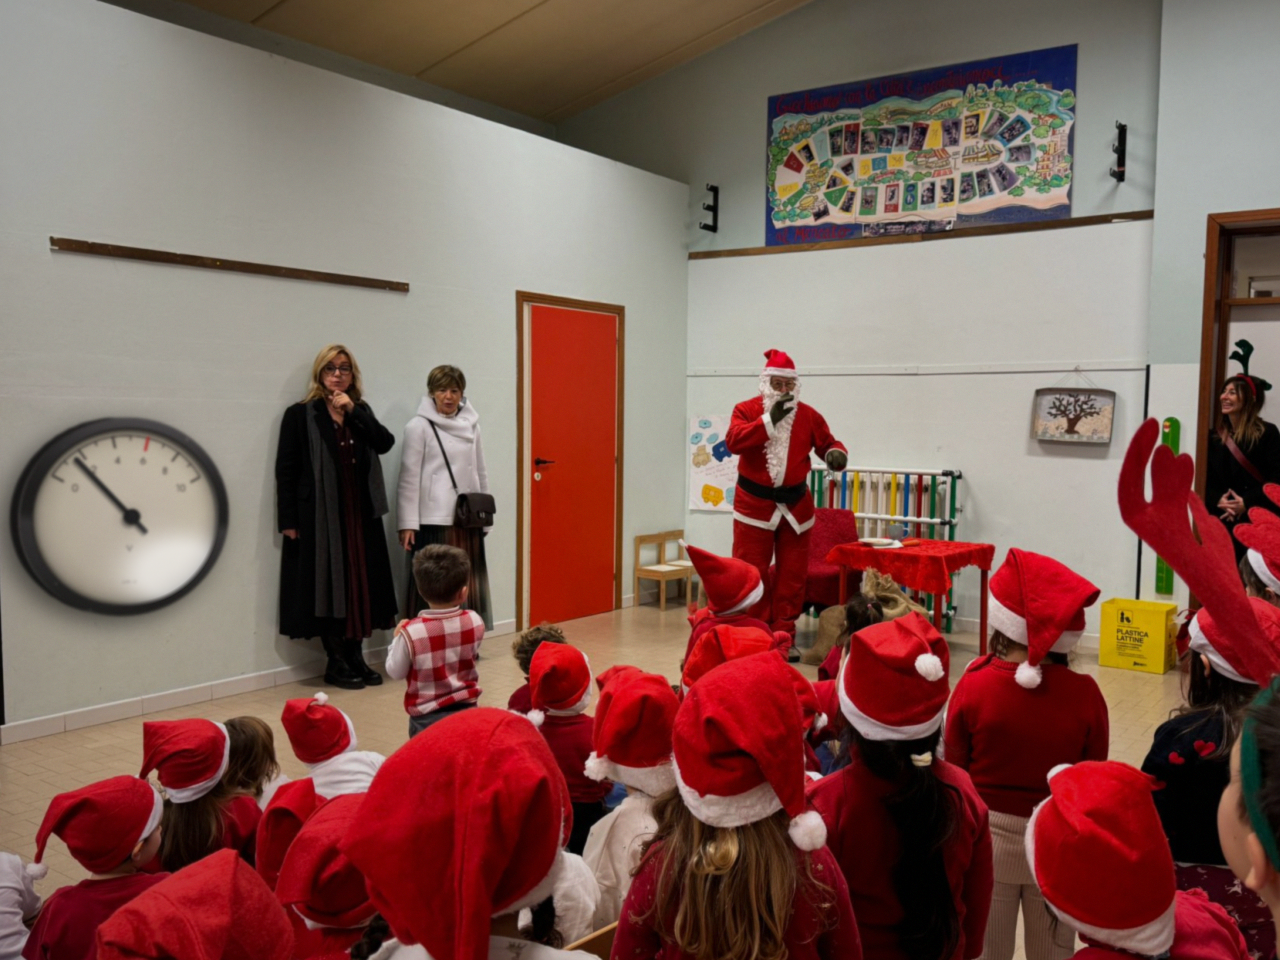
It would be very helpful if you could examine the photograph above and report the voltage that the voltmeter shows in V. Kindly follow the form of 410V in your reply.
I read 1.5V
